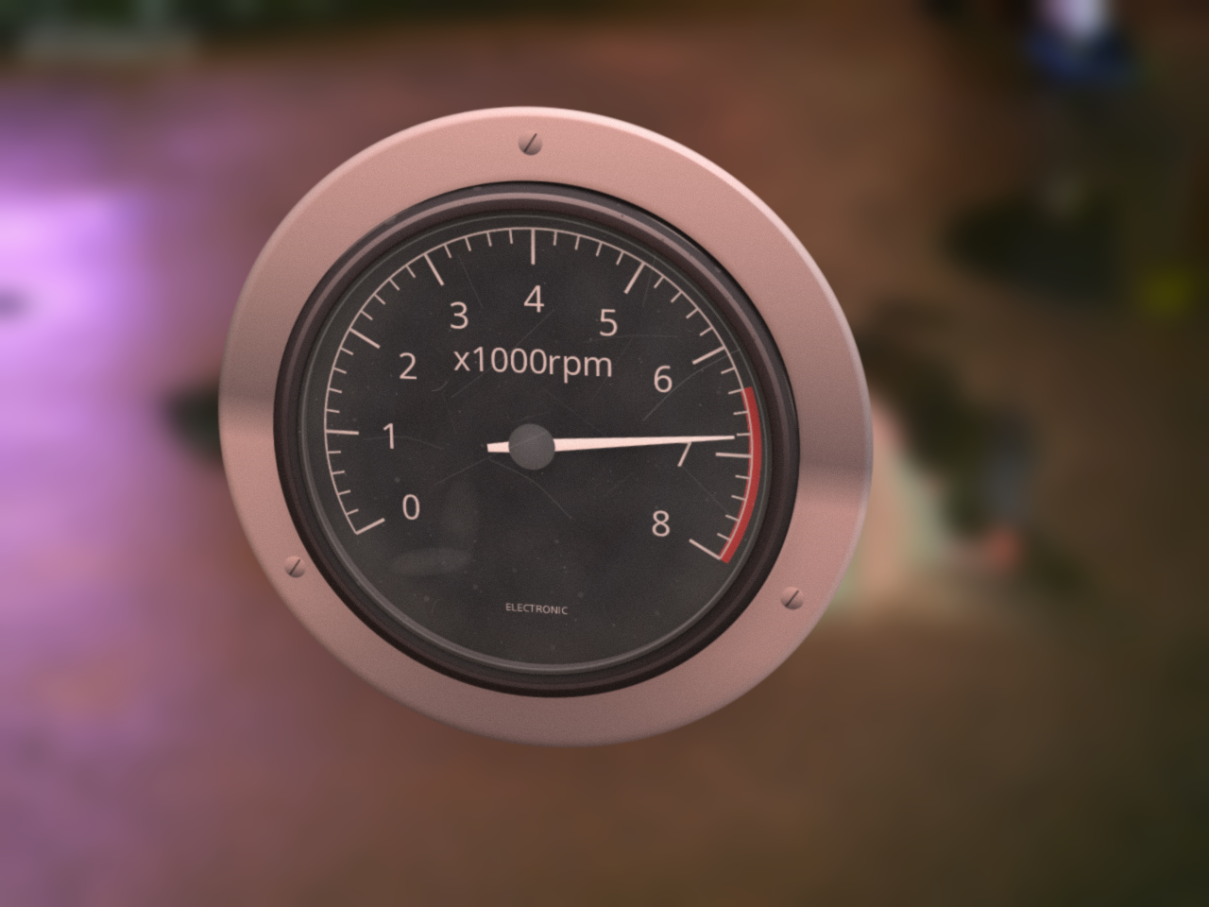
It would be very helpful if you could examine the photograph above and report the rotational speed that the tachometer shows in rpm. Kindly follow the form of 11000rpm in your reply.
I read 6800rpm
